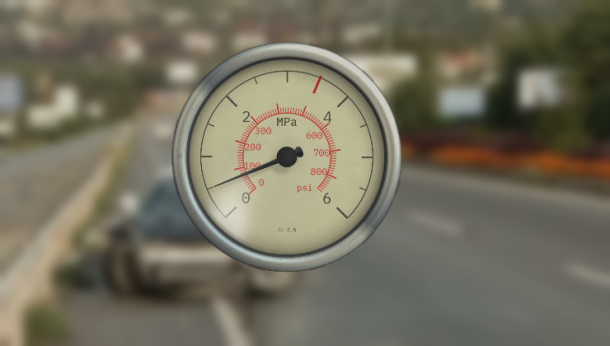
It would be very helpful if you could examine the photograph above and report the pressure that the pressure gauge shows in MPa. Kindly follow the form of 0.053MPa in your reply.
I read 0.5MPa
